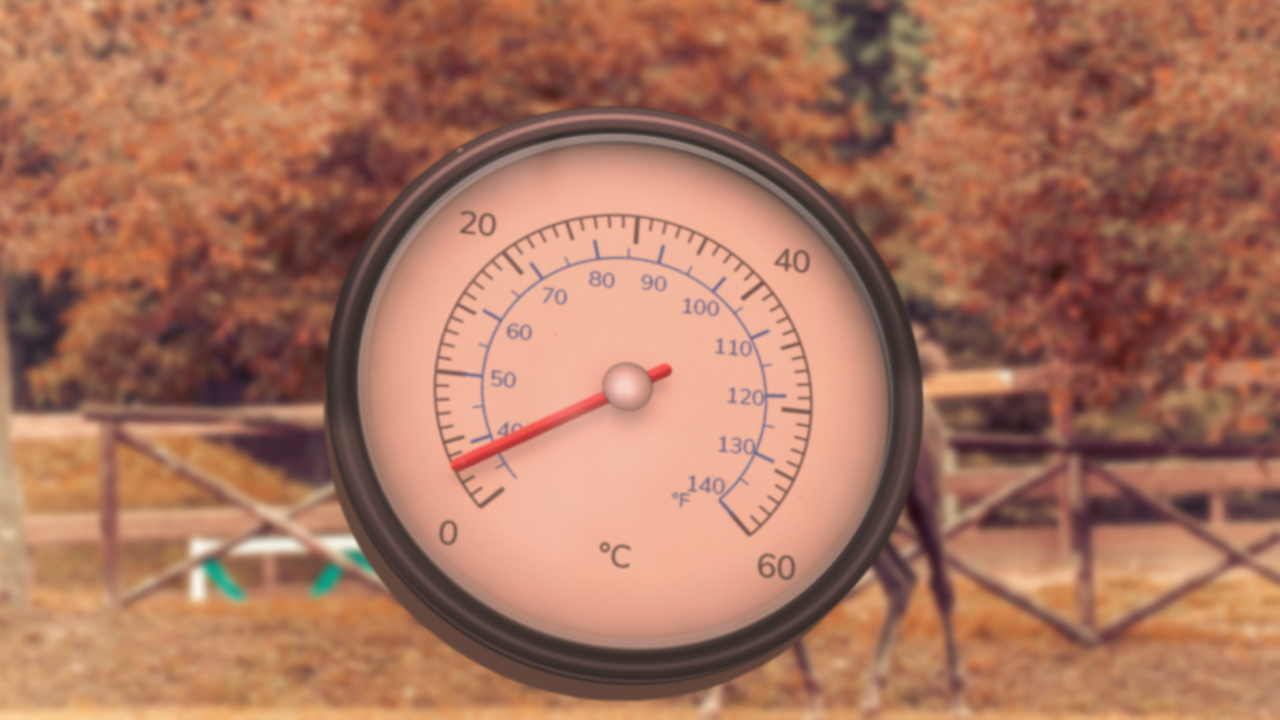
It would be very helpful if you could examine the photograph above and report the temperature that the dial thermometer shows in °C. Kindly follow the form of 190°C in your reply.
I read 3°C
